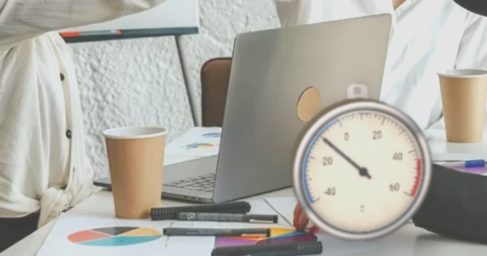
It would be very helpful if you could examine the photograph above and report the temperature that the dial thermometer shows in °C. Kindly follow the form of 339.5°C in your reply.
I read -10°C
